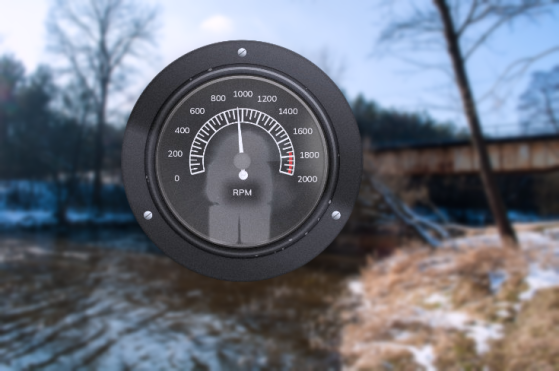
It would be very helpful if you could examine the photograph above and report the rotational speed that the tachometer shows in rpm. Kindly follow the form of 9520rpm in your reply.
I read 950rpm
